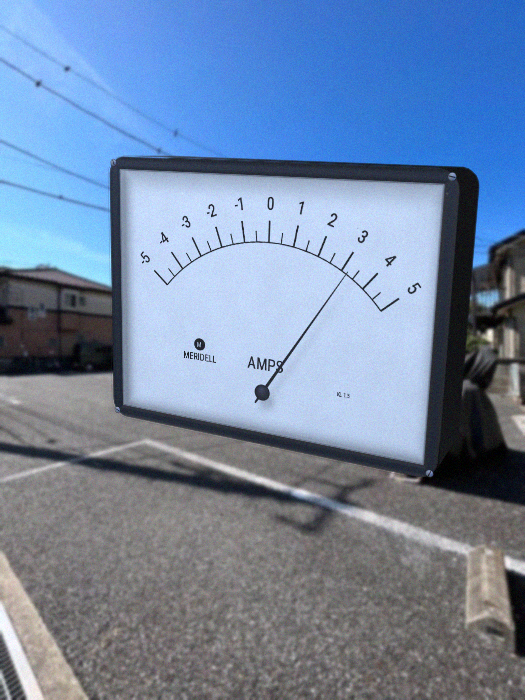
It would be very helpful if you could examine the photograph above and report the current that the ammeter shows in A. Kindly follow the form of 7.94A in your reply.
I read 3.25A
